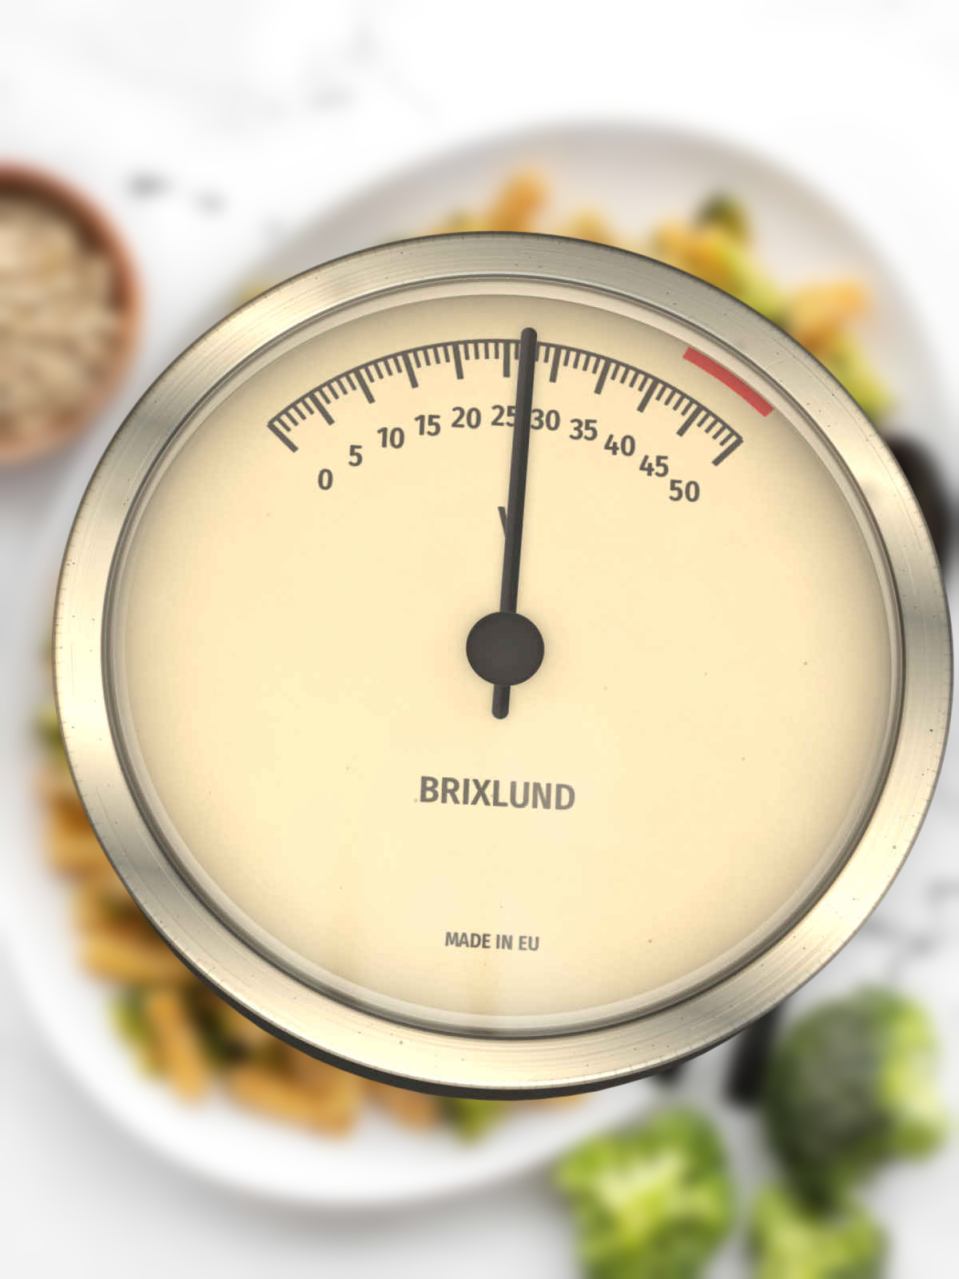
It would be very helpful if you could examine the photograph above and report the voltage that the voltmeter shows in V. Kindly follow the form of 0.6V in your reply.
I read 27V
